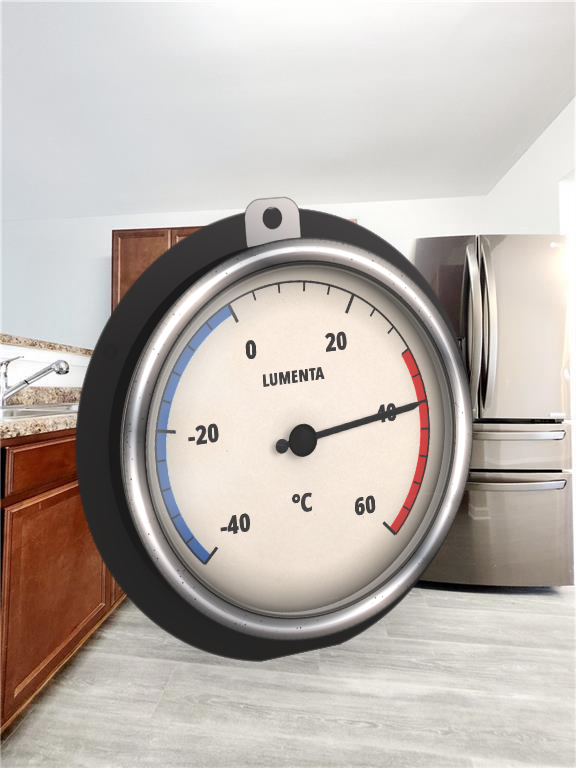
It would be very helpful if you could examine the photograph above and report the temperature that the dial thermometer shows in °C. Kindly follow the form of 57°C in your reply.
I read 40°C
